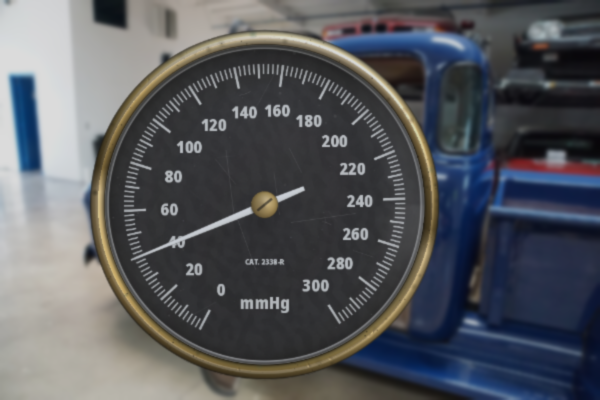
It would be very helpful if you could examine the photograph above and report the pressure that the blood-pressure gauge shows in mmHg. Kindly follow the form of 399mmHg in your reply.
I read 40mmHg
